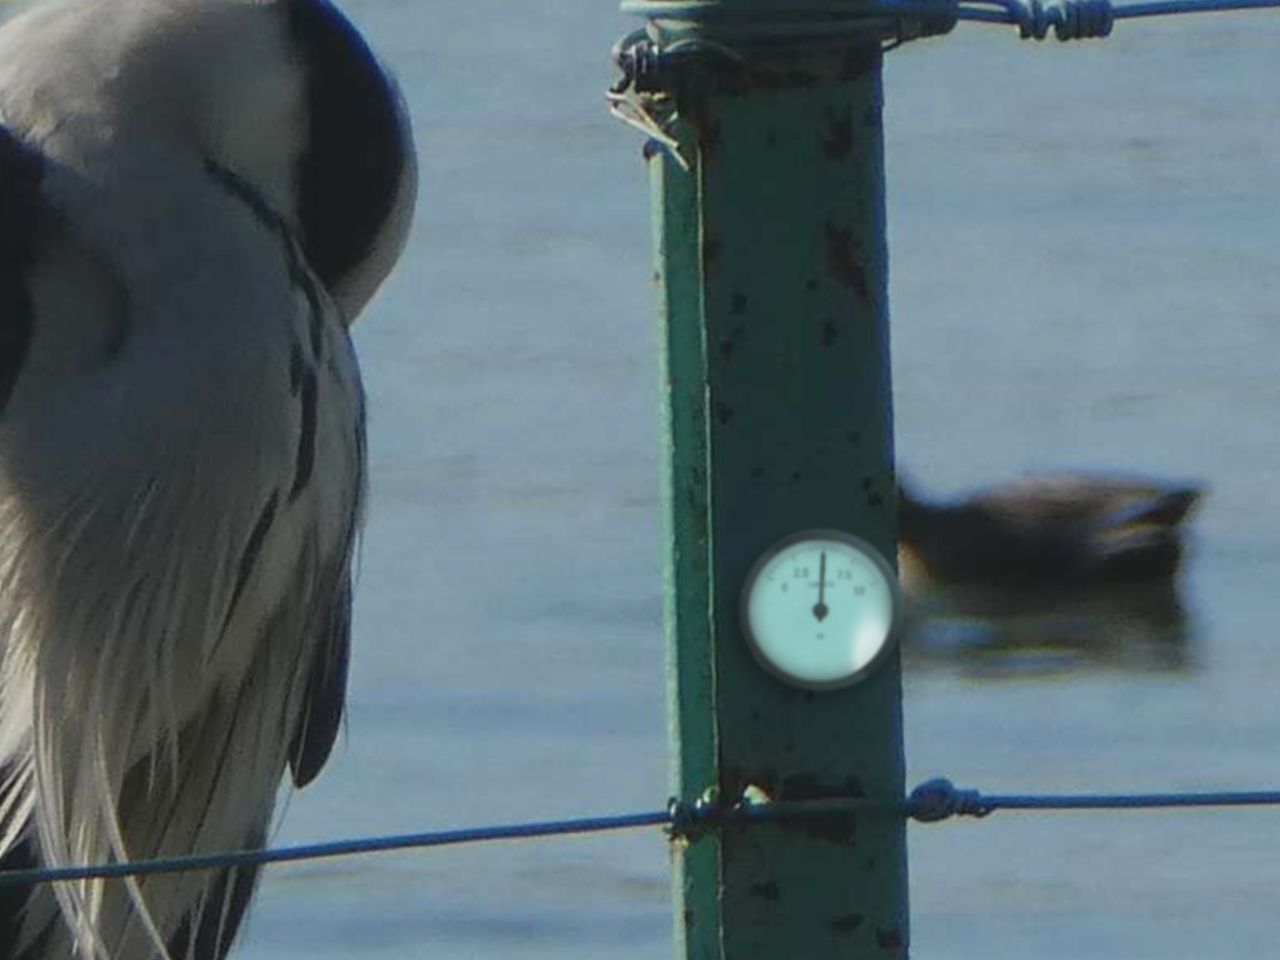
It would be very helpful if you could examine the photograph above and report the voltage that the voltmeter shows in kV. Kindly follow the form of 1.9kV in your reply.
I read 5kV
